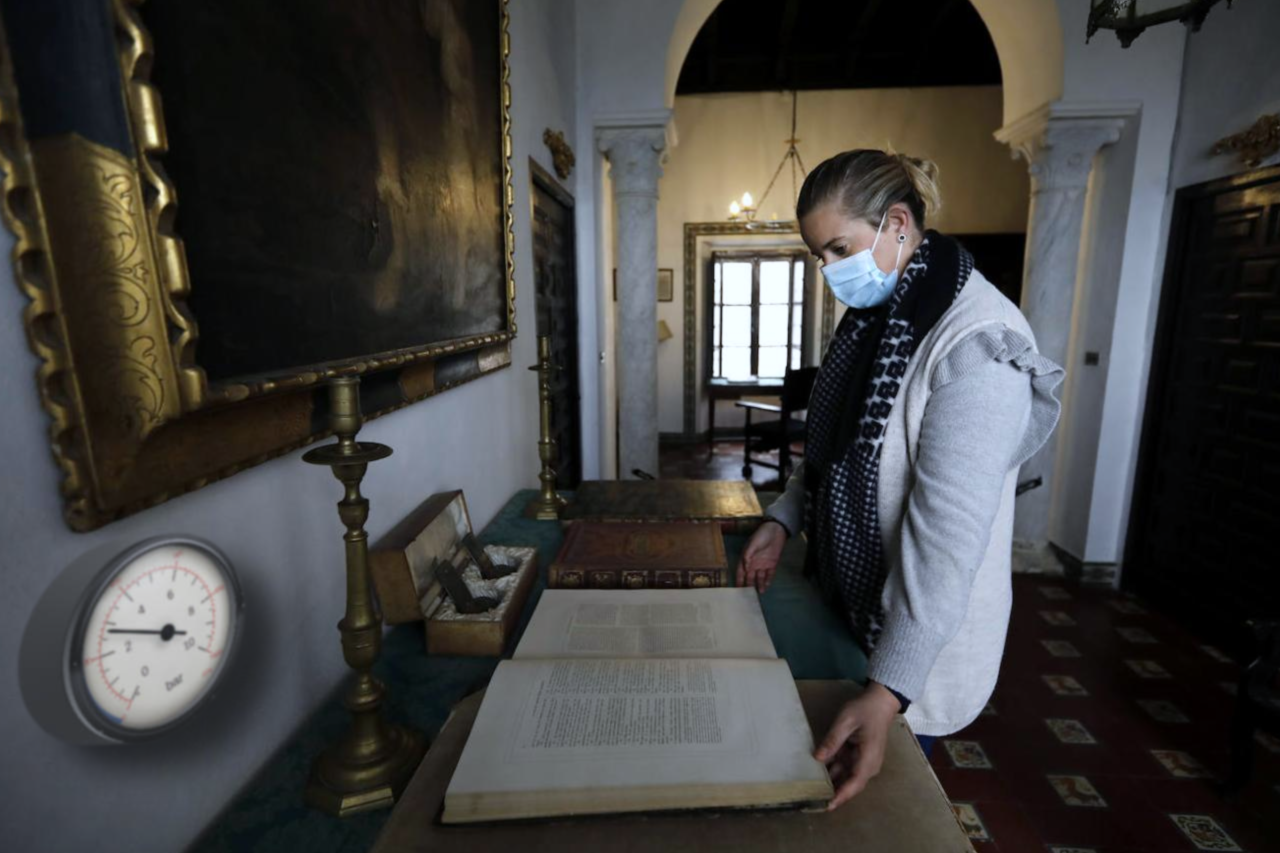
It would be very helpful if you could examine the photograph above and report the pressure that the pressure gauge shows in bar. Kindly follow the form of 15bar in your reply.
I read 2.75bar
